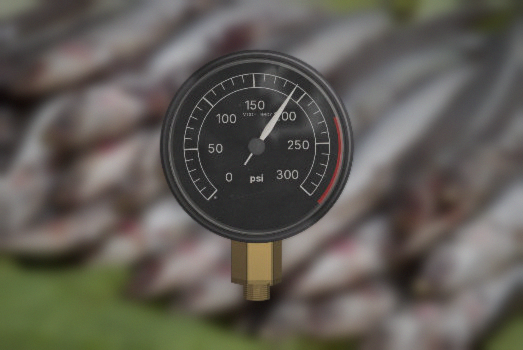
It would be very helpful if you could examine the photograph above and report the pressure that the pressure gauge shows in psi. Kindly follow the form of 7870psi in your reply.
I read 190psi
